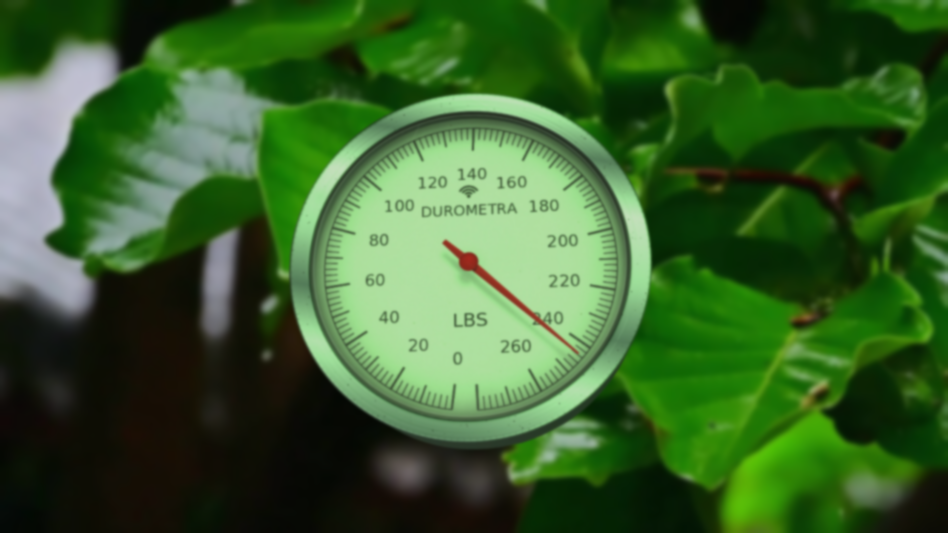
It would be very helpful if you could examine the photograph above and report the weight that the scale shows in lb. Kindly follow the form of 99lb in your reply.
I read 244lb
